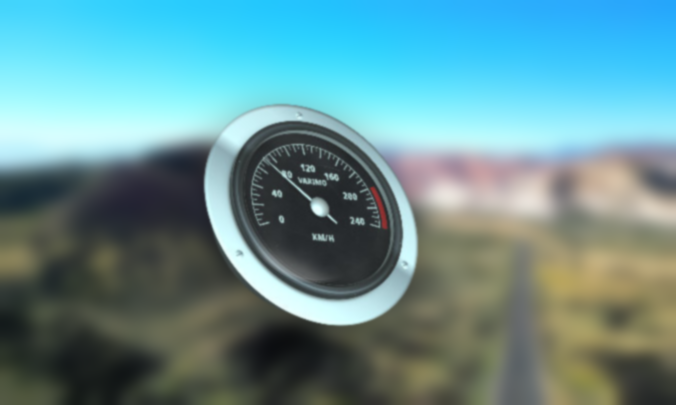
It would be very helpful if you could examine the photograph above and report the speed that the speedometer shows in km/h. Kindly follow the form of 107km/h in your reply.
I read 70km/h
